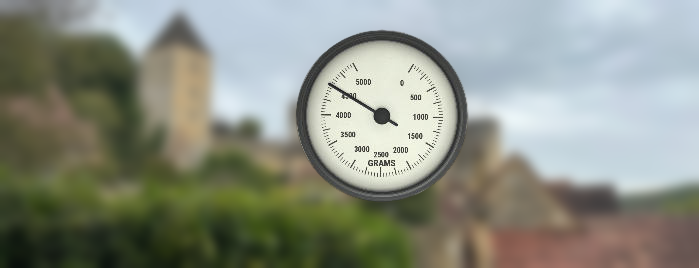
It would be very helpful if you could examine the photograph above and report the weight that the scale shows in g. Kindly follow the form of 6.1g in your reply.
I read 4500g
